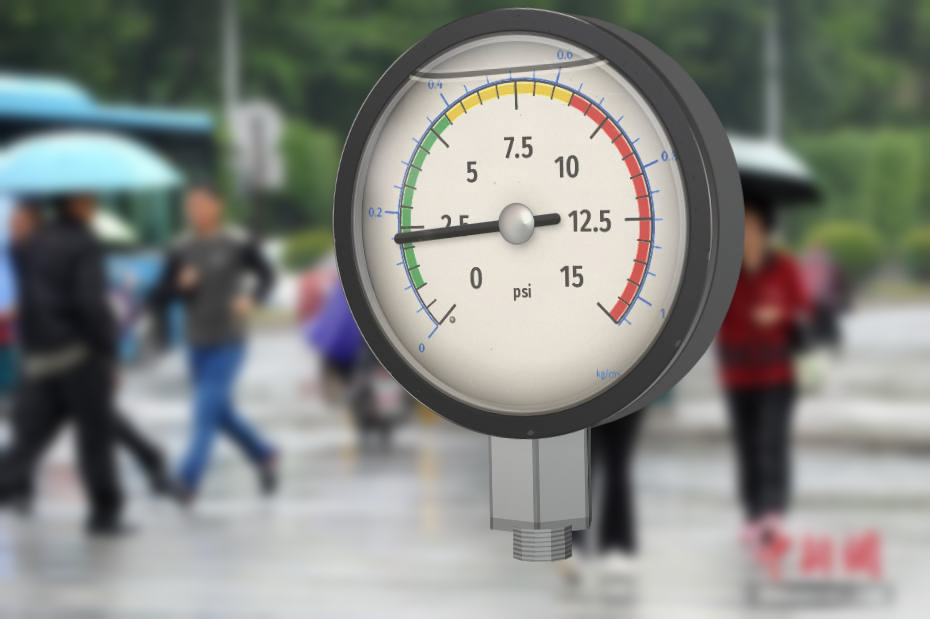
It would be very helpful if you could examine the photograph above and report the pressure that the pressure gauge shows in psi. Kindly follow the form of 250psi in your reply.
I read 2.25psi
